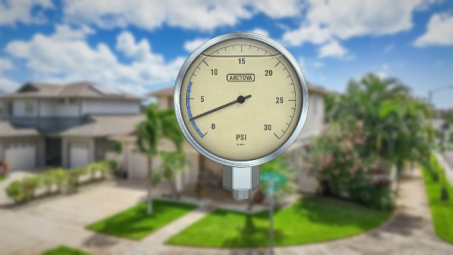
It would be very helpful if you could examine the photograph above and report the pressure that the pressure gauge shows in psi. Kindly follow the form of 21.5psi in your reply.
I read 2.5psi
